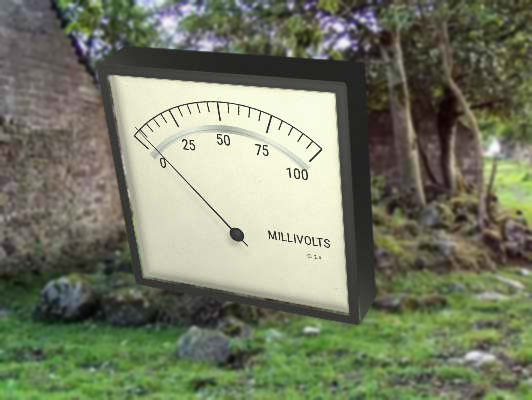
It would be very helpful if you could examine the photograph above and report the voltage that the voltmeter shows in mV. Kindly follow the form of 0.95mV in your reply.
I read 5mV
